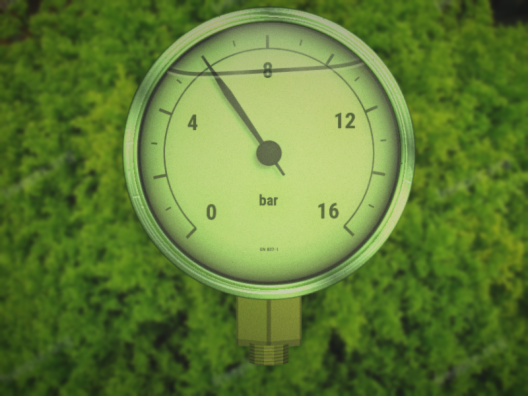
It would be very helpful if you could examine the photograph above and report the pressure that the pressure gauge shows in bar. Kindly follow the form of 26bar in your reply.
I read 6bar
